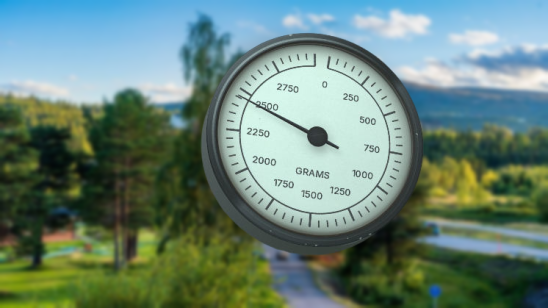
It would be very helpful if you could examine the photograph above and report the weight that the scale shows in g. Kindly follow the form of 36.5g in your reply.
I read 2450g
